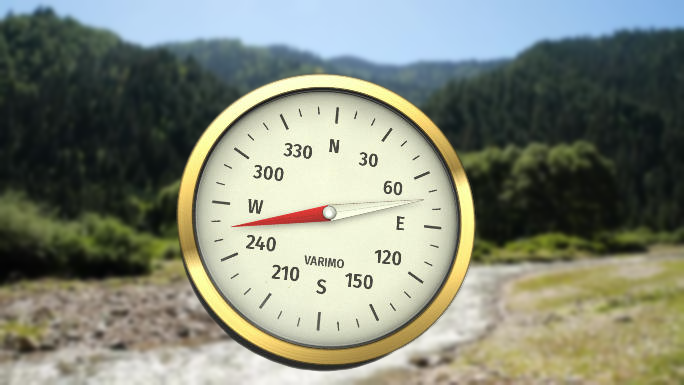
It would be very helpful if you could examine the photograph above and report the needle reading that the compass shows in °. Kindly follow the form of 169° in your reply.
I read 255°
